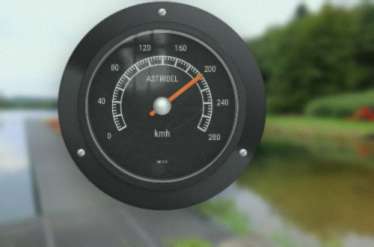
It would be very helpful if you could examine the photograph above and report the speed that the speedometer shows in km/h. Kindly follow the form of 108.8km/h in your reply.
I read 200km/h
